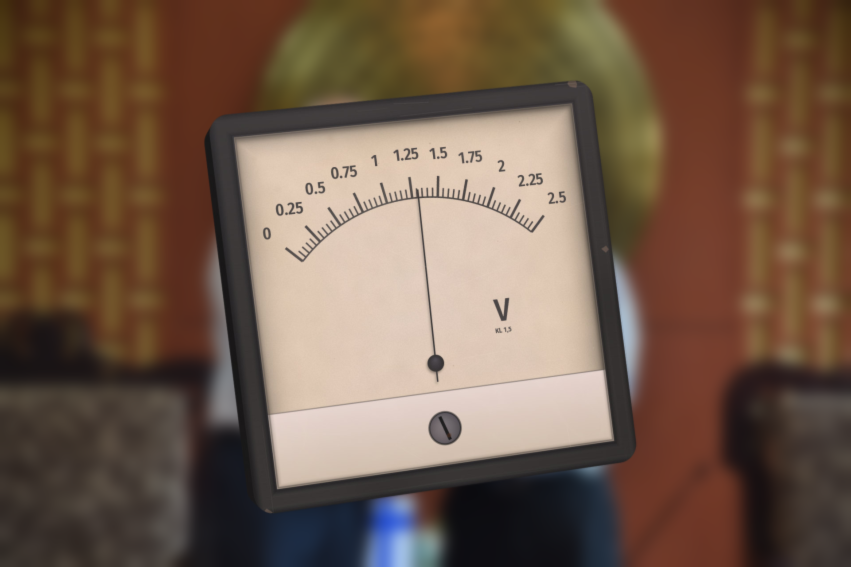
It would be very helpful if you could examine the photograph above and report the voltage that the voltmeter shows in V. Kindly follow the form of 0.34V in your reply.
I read 1.3V
